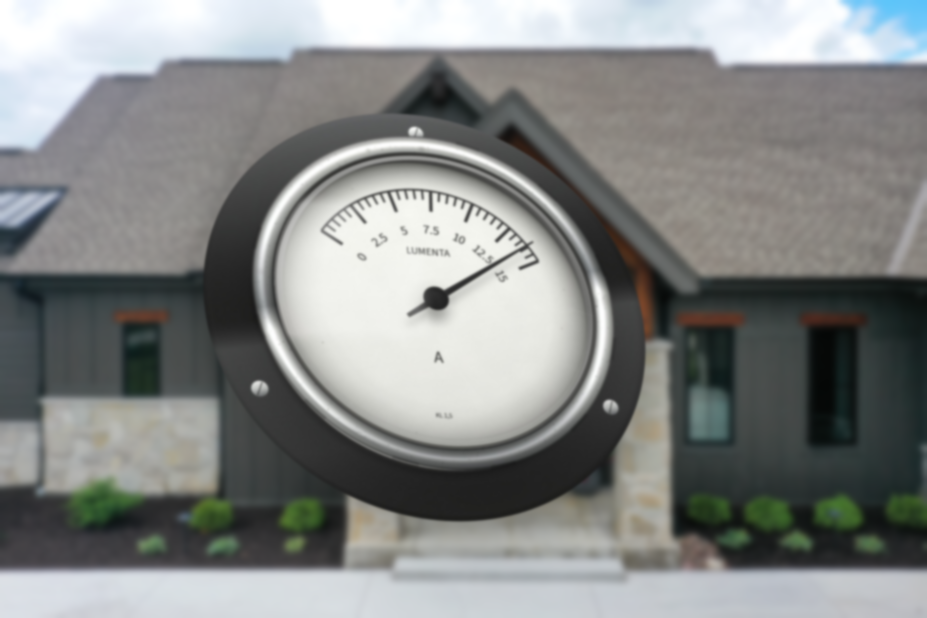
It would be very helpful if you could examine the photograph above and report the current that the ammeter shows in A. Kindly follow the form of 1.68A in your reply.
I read 14A
